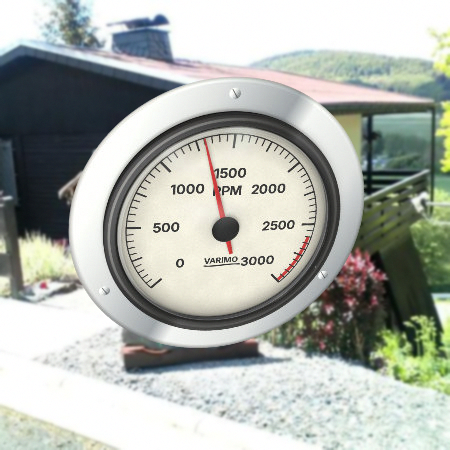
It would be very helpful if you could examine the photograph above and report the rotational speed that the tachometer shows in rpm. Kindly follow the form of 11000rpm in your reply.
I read 1300rpm
